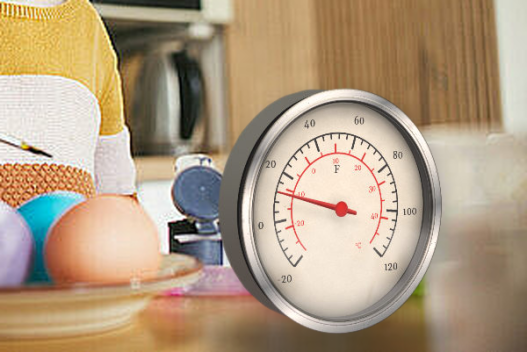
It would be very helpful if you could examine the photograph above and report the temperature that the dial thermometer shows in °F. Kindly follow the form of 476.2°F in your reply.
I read 12°F
